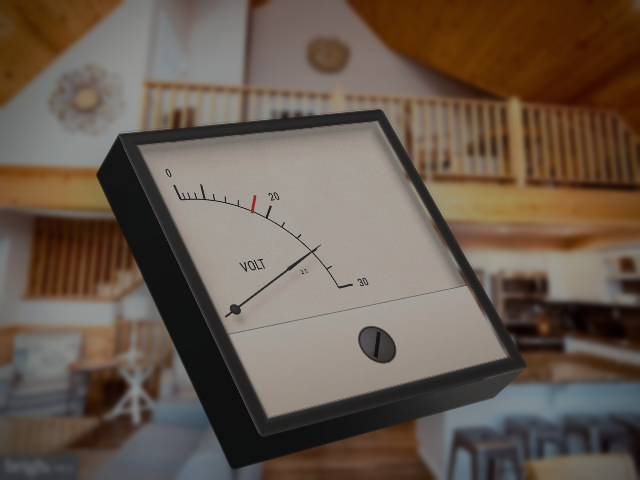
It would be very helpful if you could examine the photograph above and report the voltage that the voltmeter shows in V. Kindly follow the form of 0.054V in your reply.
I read 26V
